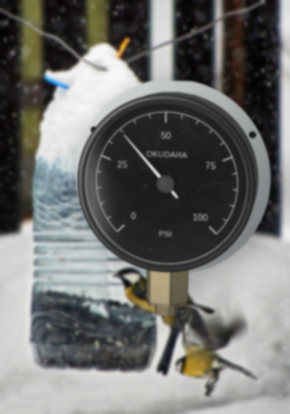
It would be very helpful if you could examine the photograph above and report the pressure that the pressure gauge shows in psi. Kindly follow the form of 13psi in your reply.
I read 35psi
